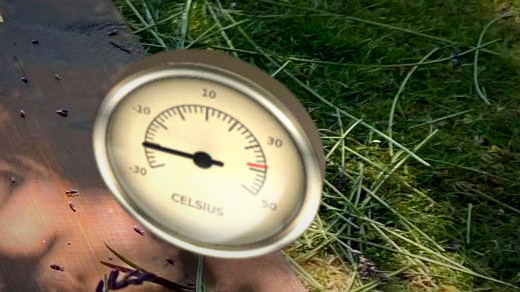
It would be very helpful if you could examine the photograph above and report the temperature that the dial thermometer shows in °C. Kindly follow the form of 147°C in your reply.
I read -20°C
